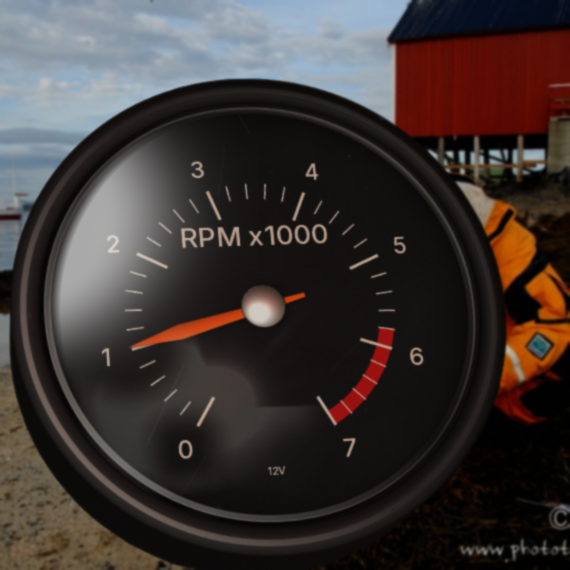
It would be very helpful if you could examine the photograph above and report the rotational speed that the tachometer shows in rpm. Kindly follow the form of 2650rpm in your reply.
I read 1000rpm
